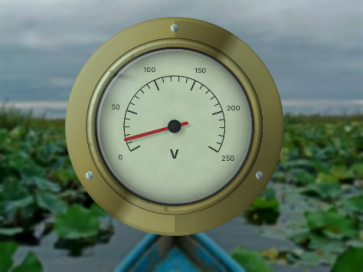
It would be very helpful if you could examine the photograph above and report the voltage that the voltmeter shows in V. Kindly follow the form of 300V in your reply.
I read 15V
